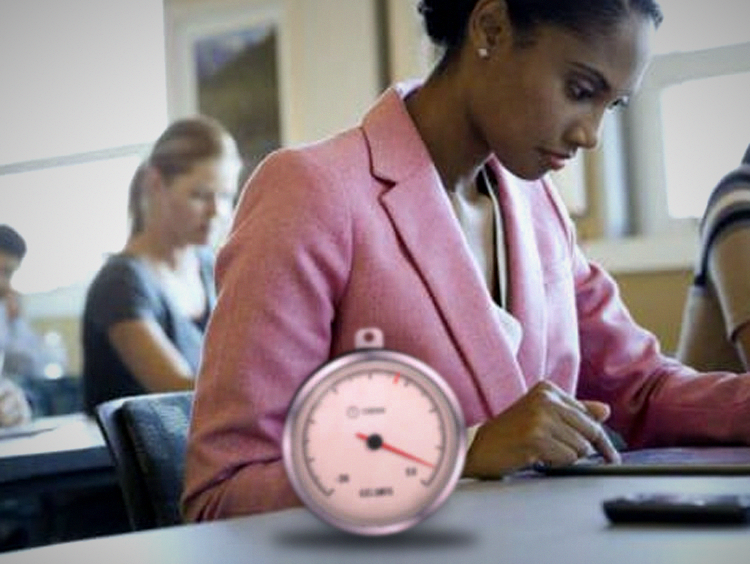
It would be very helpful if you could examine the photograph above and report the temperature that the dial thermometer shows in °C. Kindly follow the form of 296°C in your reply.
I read 45°C
